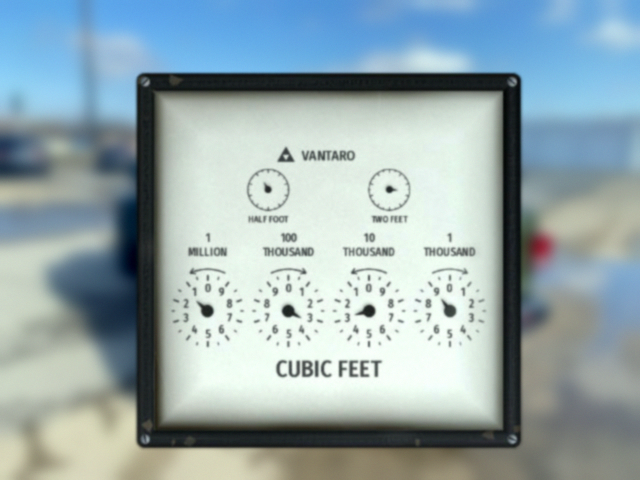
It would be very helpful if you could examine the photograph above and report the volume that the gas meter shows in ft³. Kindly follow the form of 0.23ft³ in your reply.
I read 132900ft³
